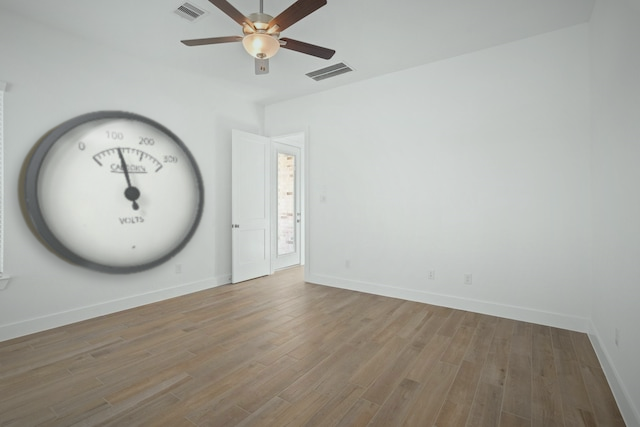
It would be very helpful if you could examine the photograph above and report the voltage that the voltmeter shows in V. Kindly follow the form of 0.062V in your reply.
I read 100V
